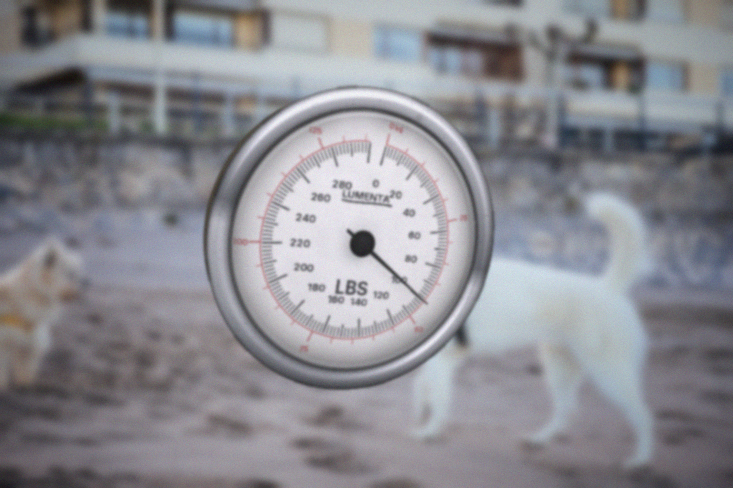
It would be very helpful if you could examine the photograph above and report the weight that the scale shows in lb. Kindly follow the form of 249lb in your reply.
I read 100lb
